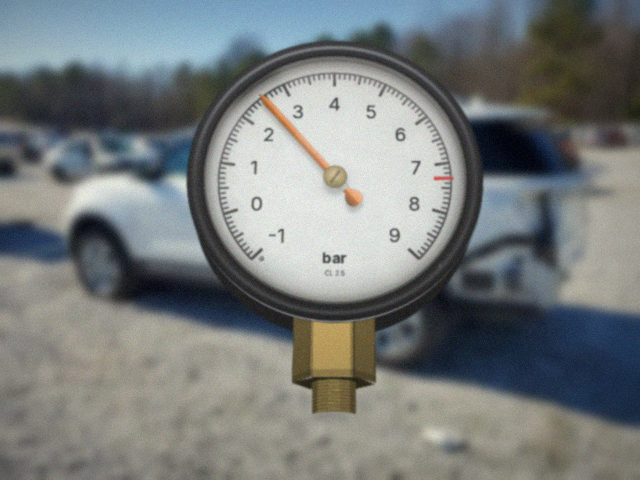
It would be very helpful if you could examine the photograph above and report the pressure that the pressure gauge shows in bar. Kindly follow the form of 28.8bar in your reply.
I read 2.5bar
